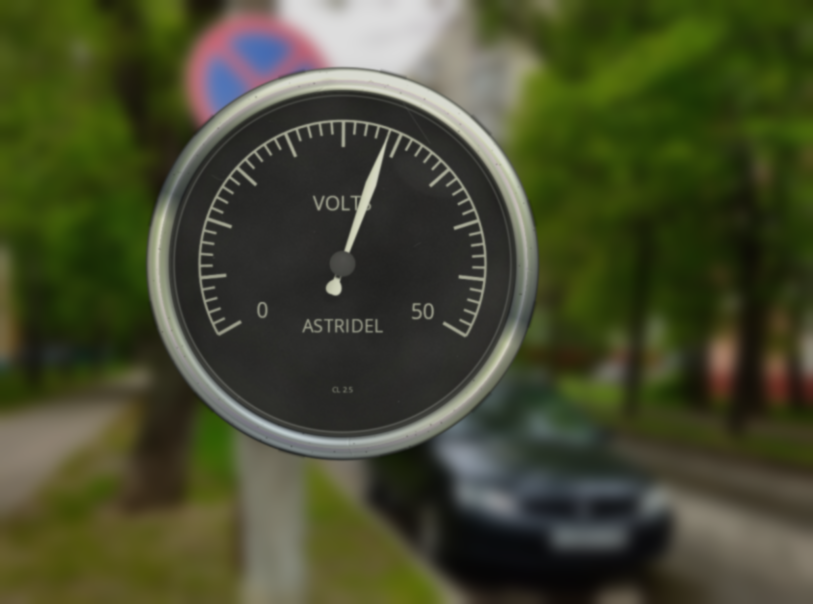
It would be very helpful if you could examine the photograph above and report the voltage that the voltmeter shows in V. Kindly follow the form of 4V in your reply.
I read 29V
